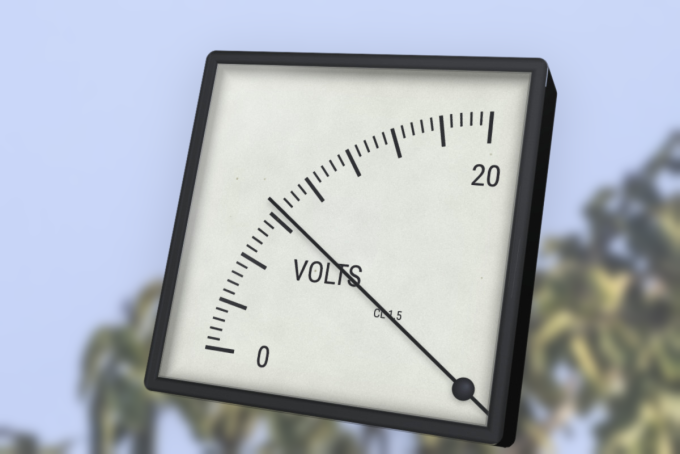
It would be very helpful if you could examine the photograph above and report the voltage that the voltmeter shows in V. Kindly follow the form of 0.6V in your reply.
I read 8V
